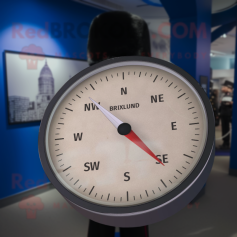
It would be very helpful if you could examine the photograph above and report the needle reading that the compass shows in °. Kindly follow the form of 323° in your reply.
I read 140°
